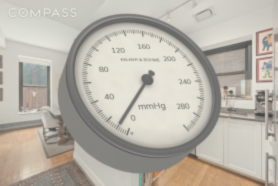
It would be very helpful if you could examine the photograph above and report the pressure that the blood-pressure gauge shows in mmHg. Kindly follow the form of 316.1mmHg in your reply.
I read 10mmHg
